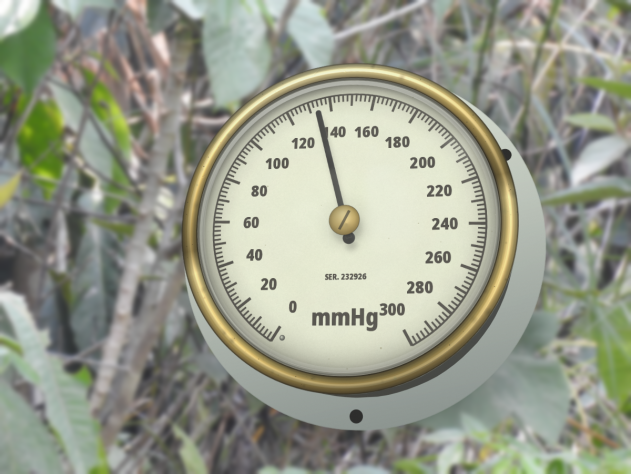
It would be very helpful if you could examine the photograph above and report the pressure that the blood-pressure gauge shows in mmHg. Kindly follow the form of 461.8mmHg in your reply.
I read 134mmHg
